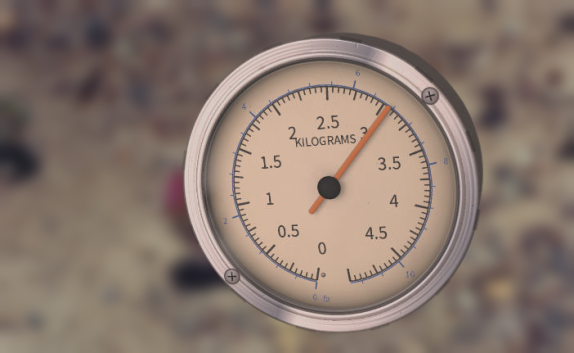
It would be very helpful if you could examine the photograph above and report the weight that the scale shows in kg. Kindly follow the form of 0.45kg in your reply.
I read 3.05kg
